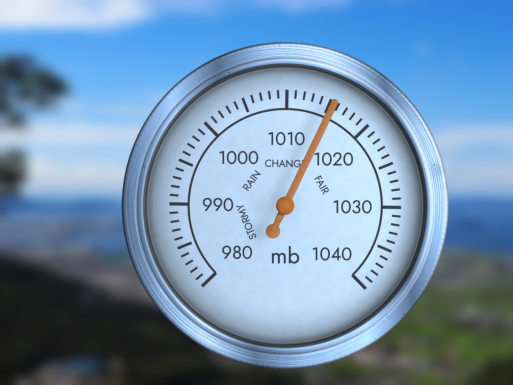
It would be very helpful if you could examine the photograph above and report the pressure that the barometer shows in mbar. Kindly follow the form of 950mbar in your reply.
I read 1015.5mbar
